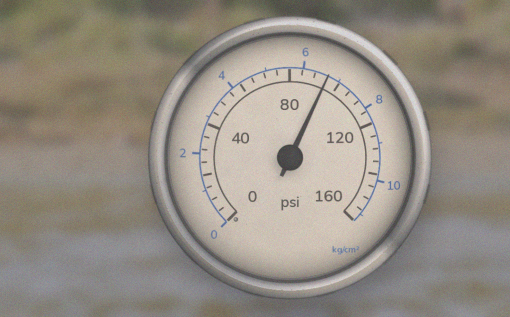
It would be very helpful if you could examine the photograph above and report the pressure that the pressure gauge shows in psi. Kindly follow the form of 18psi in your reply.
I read 95psi
